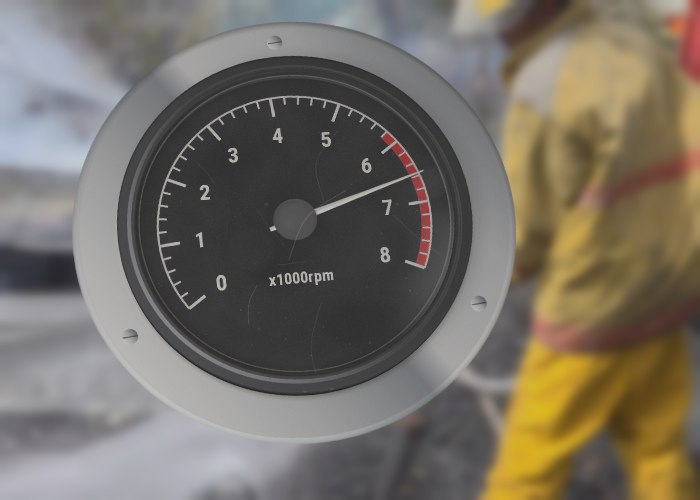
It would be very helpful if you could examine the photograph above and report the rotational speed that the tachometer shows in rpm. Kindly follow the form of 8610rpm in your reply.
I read 6600rpm
